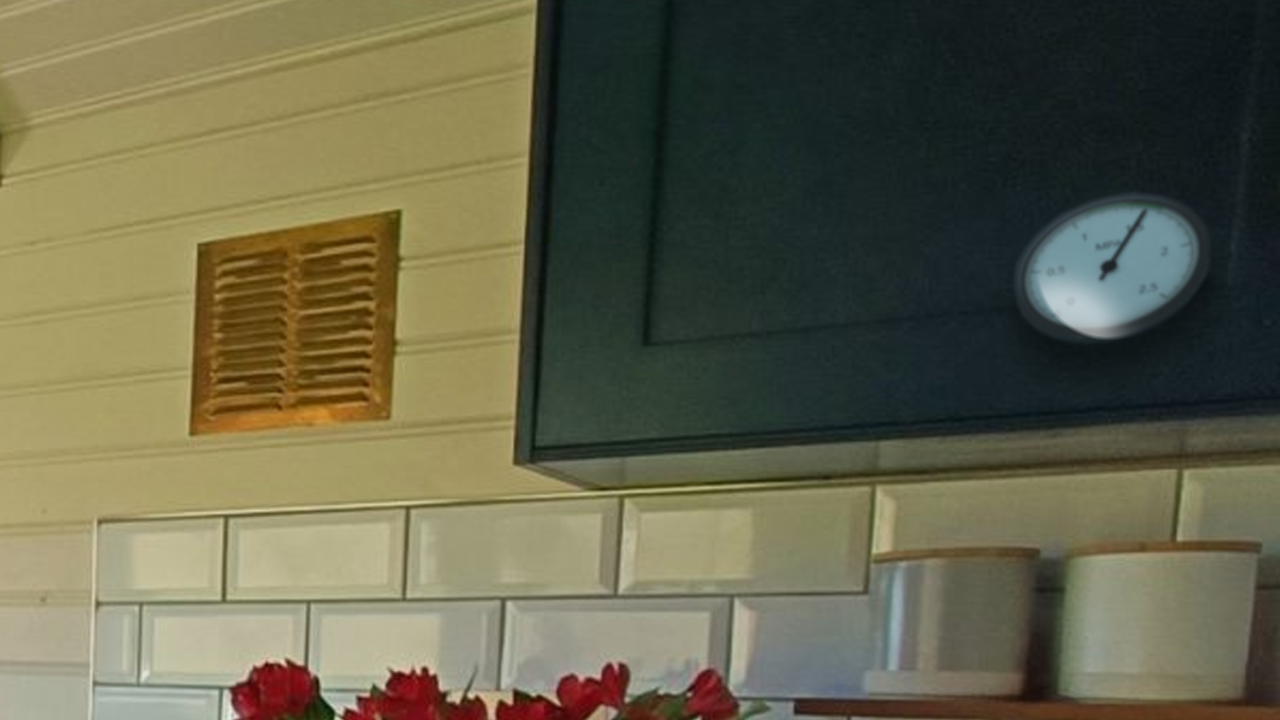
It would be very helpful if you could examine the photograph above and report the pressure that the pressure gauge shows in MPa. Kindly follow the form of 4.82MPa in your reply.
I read 1.5MPa
